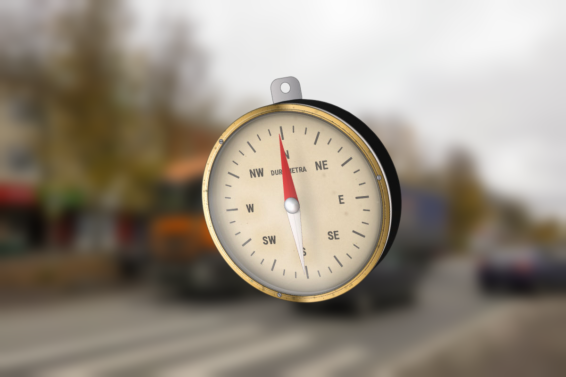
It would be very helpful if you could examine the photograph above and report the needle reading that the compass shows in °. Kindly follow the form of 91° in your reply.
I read 0°
